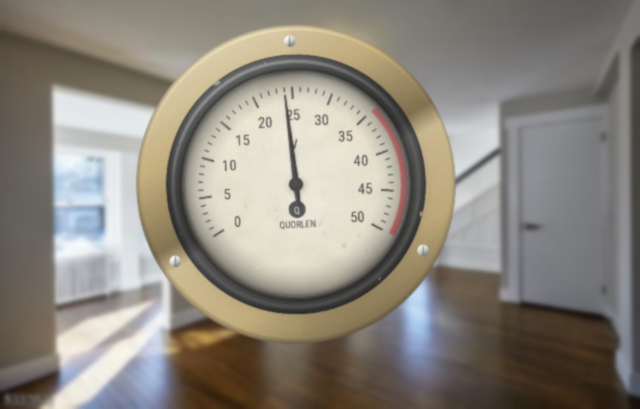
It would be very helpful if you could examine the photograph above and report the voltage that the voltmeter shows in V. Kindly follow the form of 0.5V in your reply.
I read 24V
